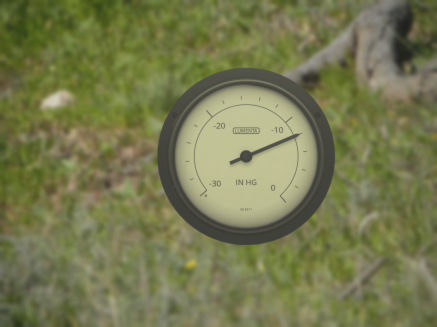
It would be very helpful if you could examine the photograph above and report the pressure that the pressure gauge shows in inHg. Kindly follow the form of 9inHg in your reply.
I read -8inHg
